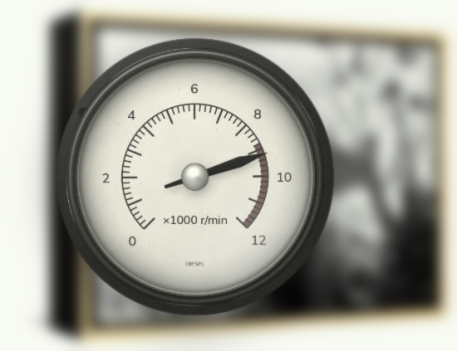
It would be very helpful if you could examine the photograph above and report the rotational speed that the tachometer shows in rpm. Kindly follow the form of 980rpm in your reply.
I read 9200rpm
